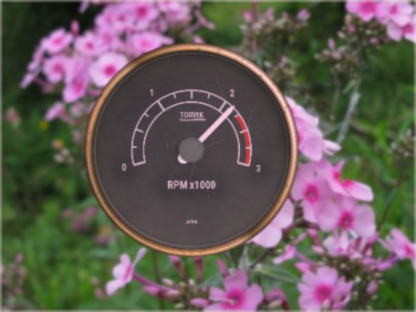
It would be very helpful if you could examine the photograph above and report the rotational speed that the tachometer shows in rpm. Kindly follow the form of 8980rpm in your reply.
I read 2125rpm
